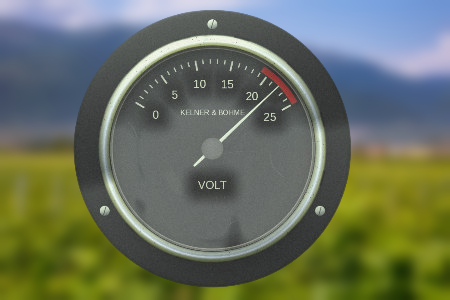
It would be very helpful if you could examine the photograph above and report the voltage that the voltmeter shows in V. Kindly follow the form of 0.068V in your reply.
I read 22V
